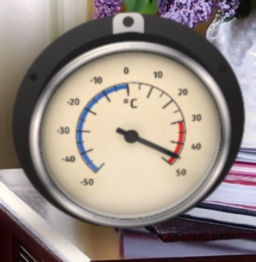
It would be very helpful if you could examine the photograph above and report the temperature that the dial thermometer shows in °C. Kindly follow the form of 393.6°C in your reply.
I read 45°C
